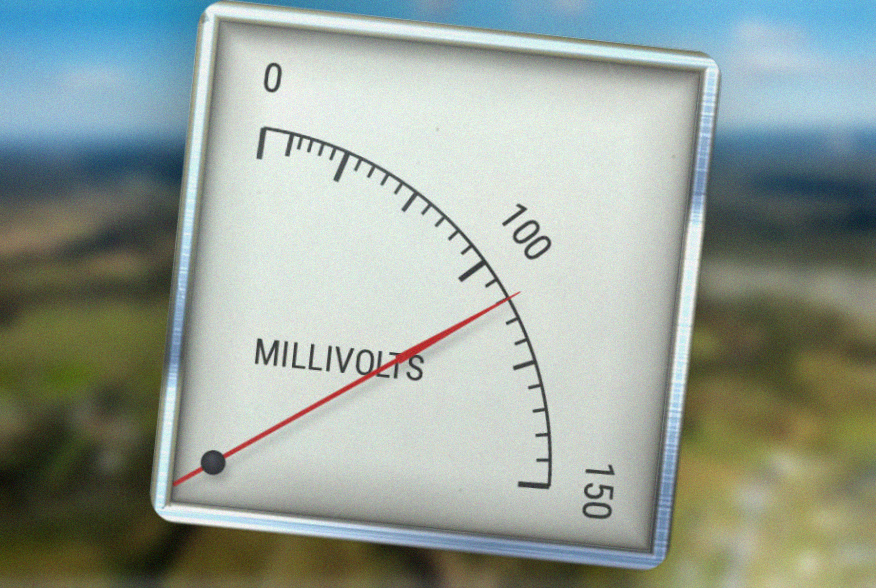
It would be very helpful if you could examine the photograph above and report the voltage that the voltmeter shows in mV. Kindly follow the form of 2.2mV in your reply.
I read 110mV
